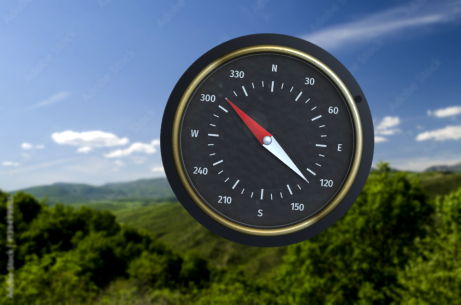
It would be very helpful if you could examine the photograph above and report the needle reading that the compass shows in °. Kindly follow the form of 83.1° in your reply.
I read 310°
